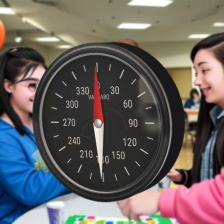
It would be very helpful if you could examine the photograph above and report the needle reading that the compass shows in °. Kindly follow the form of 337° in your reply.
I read 0°
